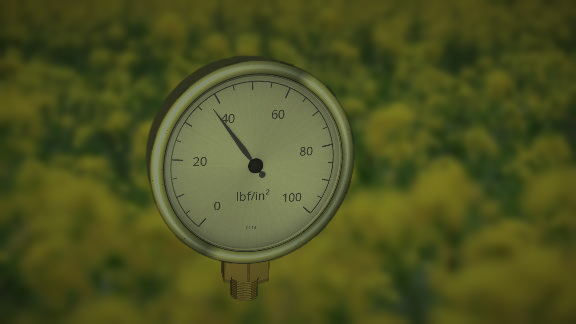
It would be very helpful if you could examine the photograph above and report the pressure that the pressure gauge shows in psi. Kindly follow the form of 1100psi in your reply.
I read 37.5psi
